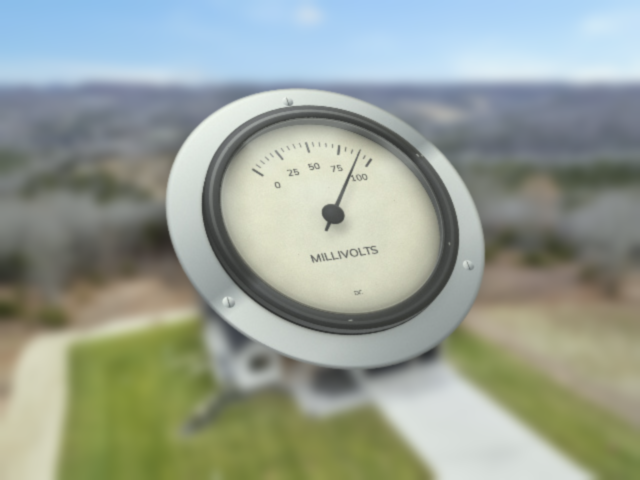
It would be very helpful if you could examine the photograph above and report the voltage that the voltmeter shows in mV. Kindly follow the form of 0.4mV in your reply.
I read 90mV
